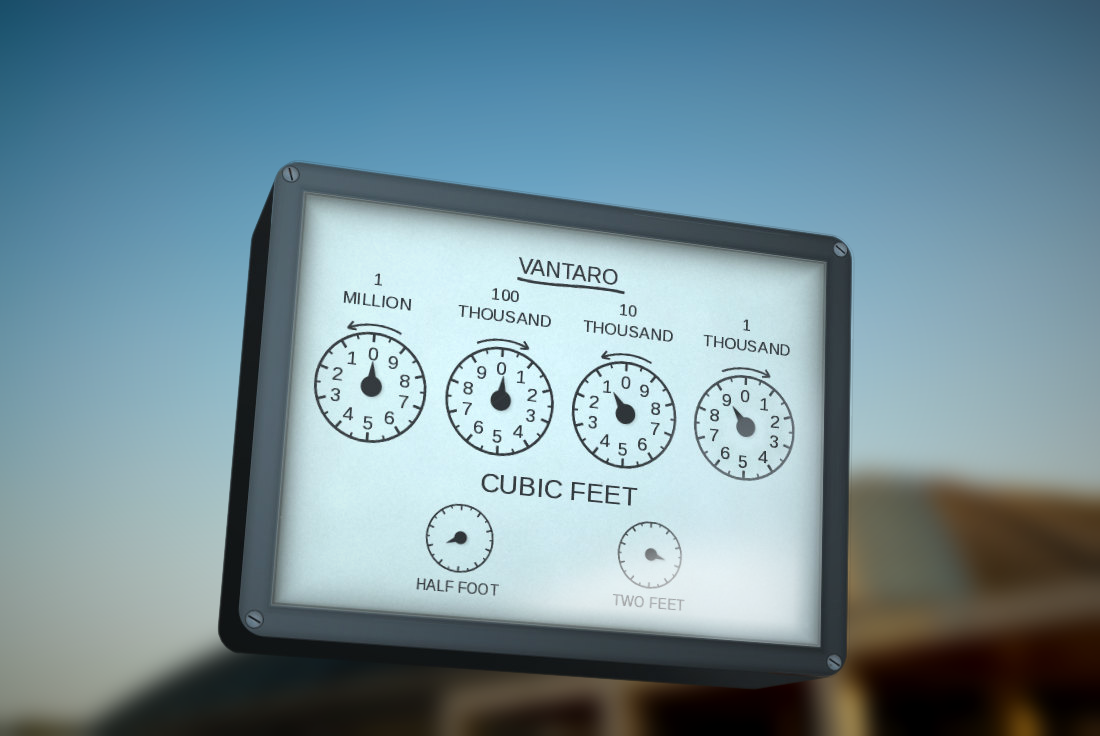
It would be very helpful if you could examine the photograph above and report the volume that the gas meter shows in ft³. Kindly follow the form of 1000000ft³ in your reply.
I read 900ft³
